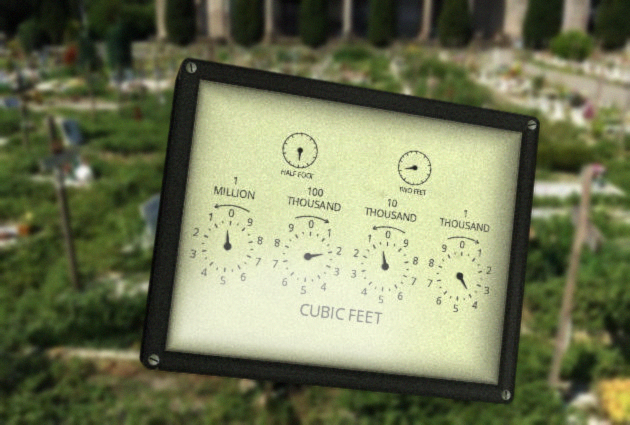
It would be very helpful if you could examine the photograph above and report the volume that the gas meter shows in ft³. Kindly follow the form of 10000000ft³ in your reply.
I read 20400ft³
